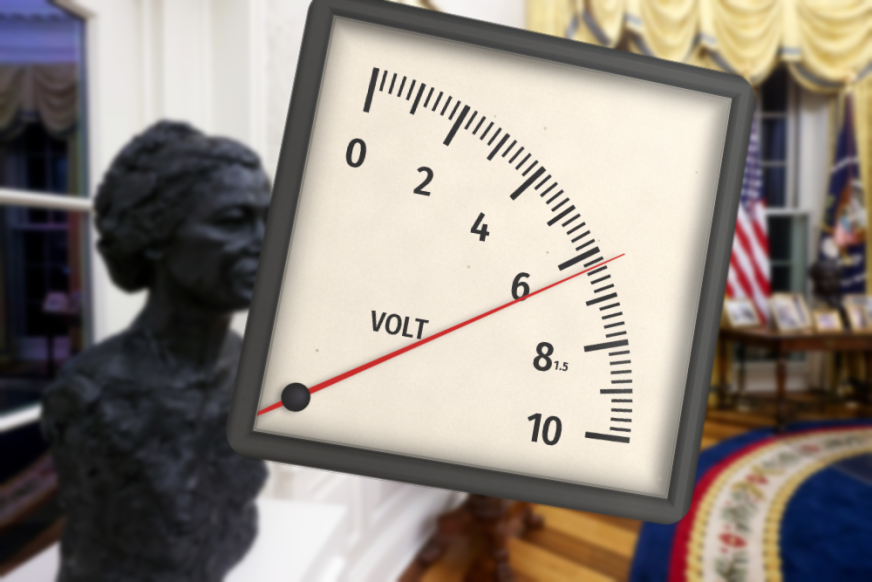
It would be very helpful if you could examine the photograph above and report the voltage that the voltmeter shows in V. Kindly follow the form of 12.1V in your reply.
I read 6.3V
